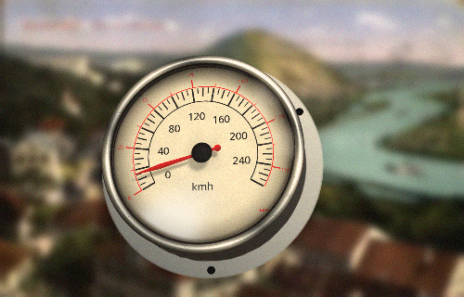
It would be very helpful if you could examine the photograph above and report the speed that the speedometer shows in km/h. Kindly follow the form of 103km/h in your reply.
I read 15km/h
